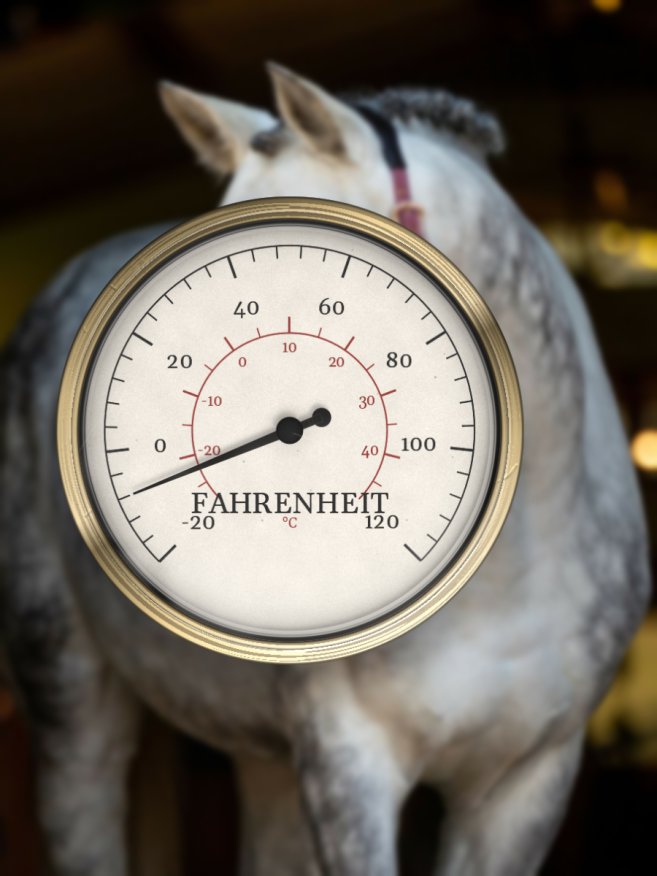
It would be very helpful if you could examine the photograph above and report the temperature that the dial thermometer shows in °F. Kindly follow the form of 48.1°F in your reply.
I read -8°F
